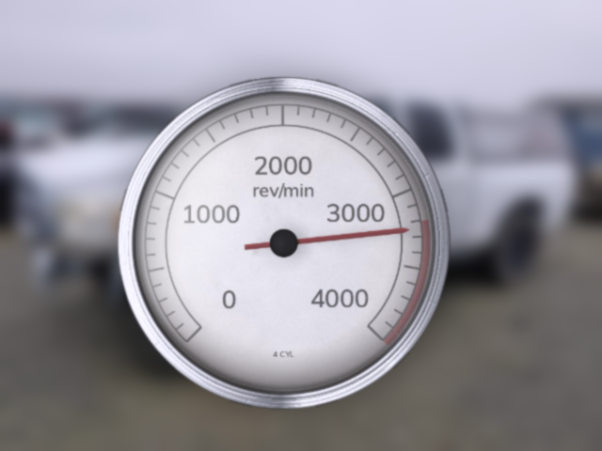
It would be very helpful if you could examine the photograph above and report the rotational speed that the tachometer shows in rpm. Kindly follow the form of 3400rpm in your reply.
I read 3250rpm
